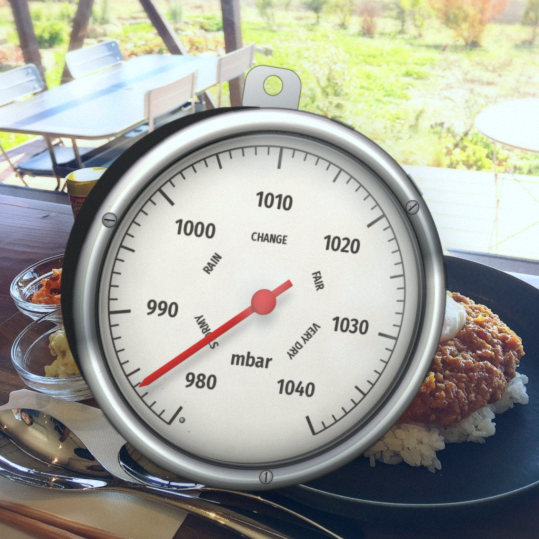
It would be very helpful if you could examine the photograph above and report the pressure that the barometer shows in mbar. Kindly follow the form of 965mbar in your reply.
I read 984mbar
